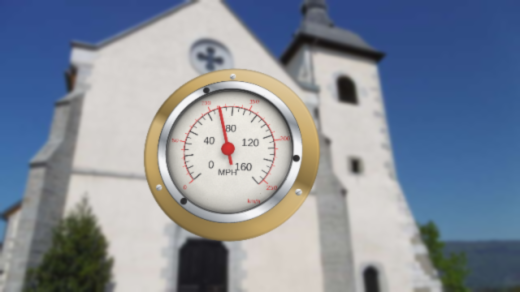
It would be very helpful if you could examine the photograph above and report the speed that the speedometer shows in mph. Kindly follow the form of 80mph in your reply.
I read 70mph
